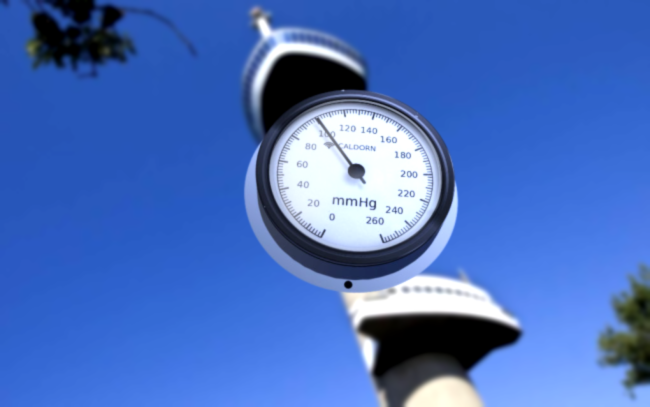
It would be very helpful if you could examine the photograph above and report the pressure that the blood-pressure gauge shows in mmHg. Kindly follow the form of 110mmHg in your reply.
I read 100mmHg
